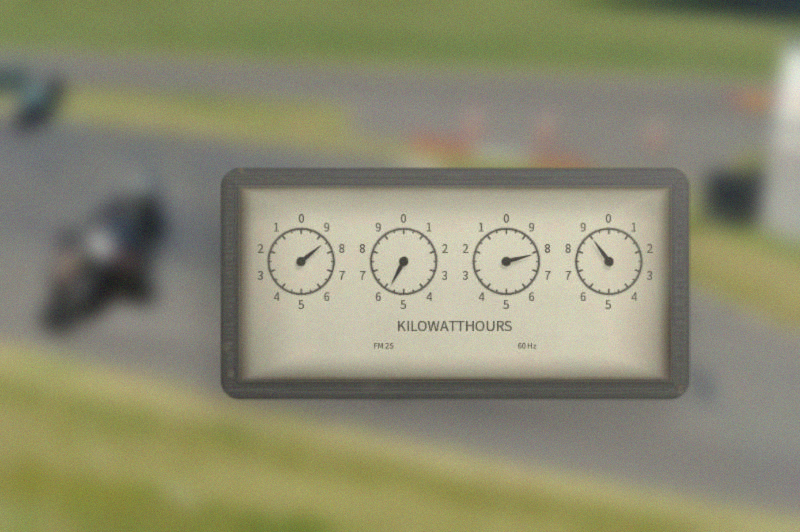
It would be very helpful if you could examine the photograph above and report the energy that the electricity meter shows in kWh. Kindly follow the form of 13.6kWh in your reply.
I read 8579kWh
